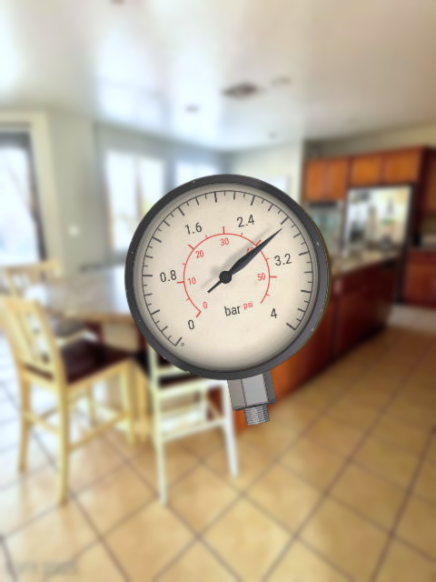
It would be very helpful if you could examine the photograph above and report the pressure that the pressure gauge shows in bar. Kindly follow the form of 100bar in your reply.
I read 2.85bar
